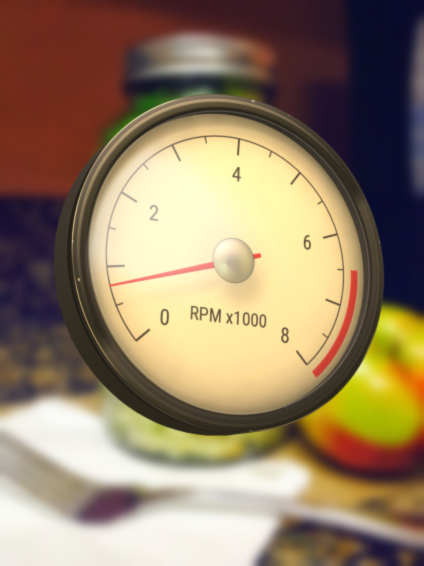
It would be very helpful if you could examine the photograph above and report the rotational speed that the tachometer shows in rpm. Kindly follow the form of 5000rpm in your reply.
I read 750rpm
